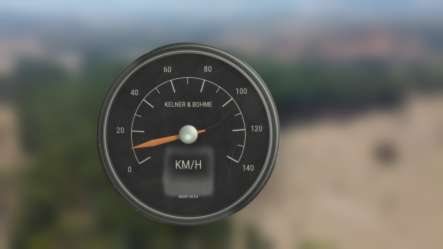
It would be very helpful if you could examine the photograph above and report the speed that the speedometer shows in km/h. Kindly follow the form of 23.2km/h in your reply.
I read 10km/h
